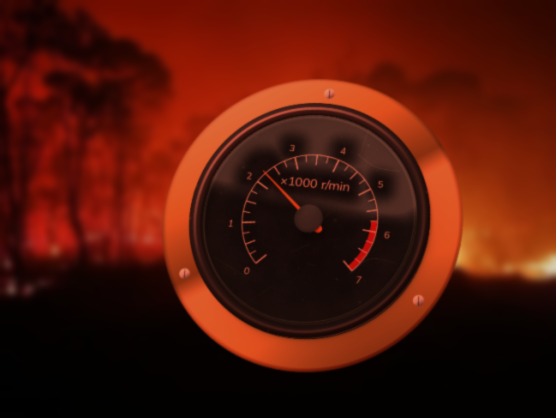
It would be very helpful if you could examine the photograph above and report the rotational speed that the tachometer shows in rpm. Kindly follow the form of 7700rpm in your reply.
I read 2250rpm
